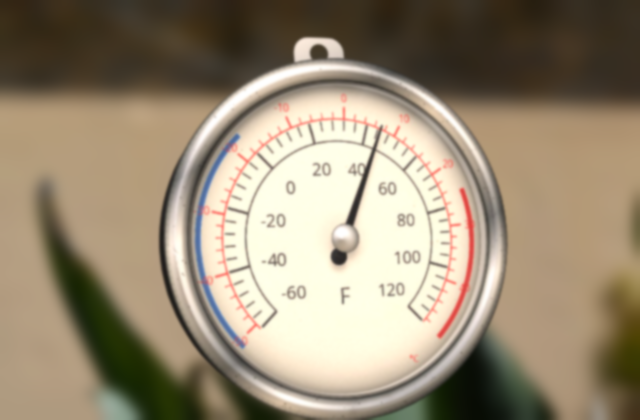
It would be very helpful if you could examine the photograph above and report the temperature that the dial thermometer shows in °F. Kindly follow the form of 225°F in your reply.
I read 44°F
